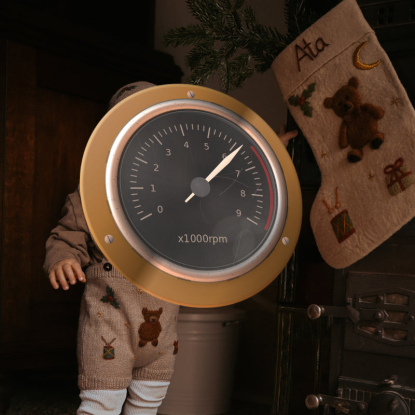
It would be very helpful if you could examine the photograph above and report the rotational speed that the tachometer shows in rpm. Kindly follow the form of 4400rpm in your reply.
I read 6200rpm
